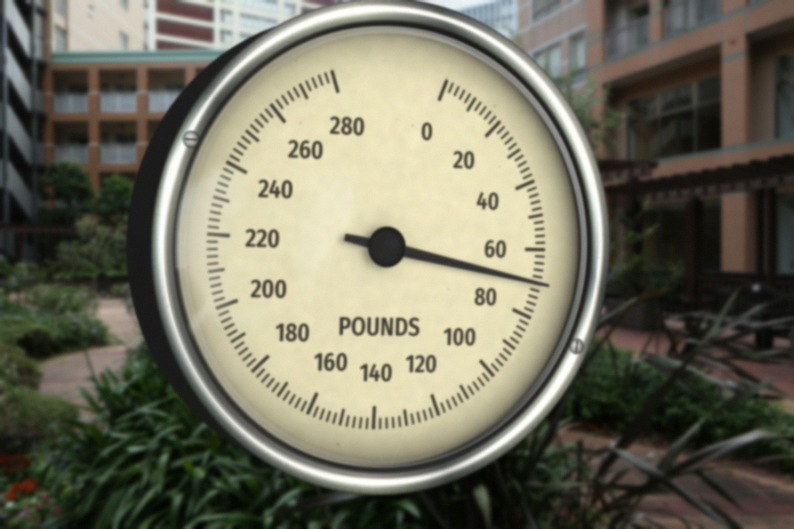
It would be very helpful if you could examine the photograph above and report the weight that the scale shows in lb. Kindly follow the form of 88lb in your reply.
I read 70lb
